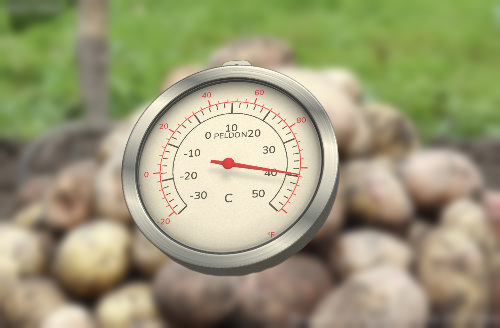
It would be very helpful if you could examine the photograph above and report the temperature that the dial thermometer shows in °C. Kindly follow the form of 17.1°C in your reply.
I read 40°C
